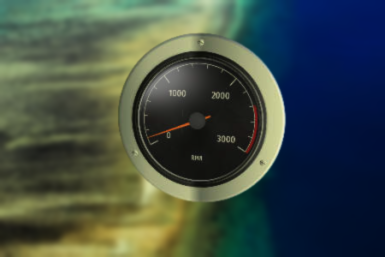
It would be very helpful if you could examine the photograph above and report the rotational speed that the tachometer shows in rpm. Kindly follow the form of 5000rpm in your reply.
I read 100rpm
